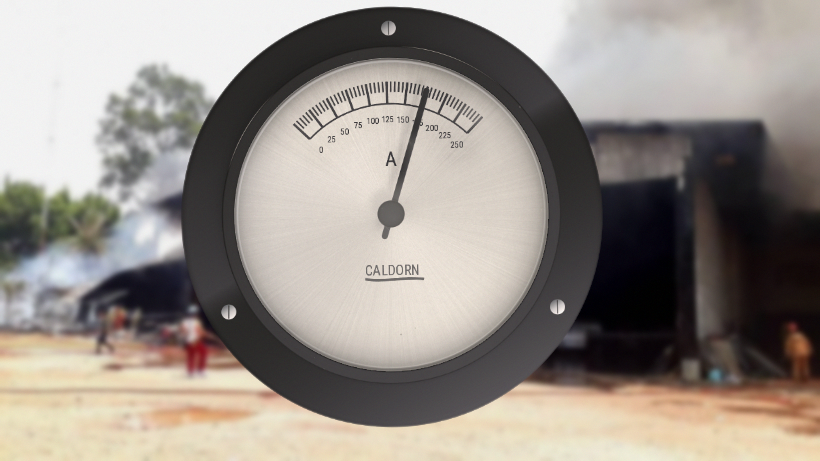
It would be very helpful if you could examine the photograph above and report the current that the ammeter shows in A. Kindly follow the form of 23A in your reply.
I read 175A
